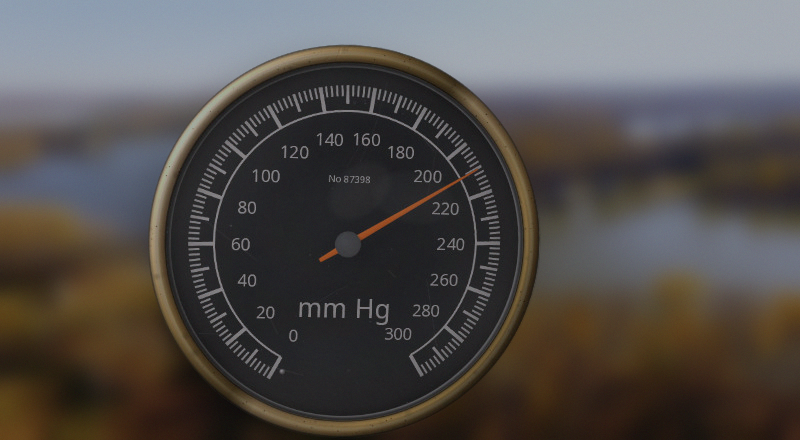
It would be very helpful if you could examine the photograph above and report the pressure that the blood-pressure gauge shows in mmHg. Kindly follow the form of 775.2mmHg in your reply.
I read 210mmHg
